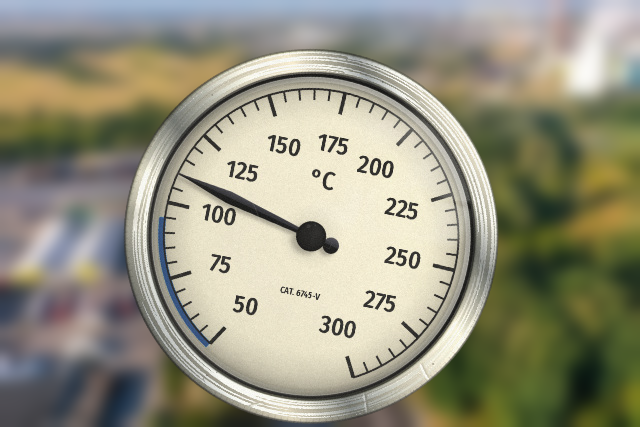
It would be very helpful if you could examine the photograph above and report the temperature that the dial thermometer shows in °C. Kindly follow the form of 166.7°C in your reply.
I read 110°C
